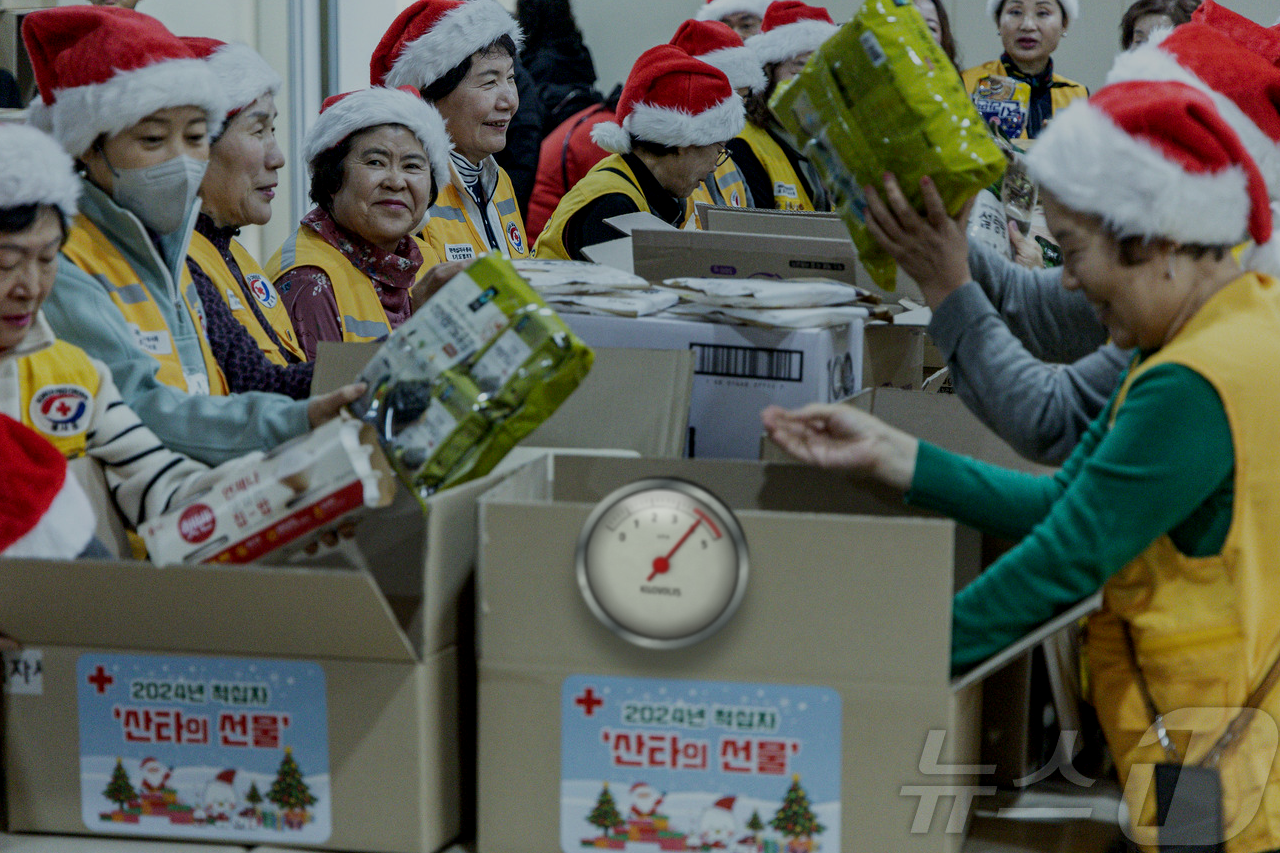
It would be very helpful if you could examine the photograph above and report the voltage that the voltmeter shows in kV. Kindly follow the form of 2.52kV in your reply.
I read 4kV
